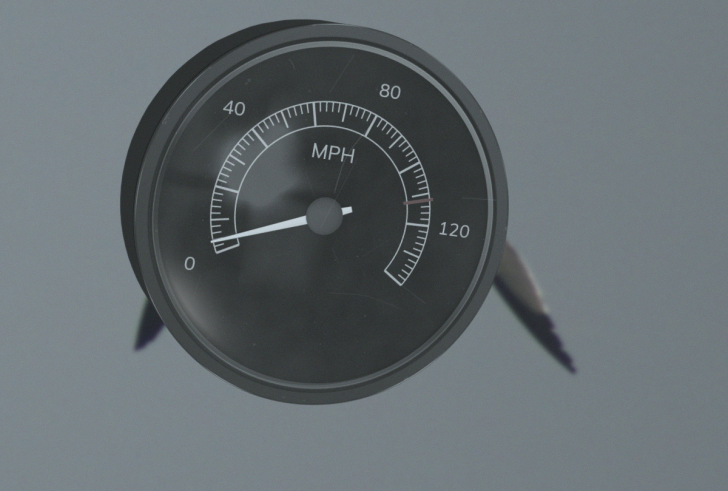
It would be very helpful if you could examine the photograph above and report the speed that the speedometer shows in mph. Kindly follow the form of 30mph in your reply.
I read 4mph
